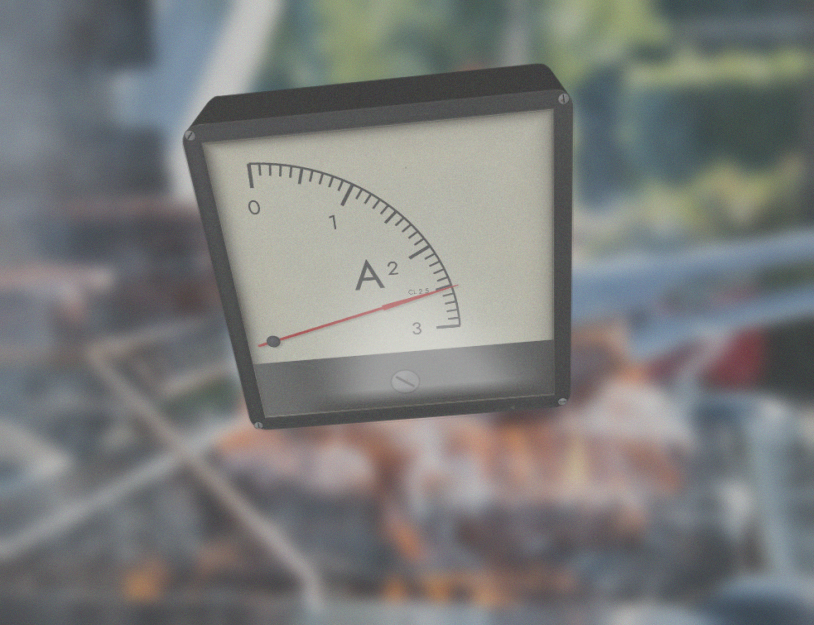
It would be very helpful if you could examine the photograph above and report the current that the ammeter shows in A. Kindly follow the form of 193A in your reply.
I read 2.5A
